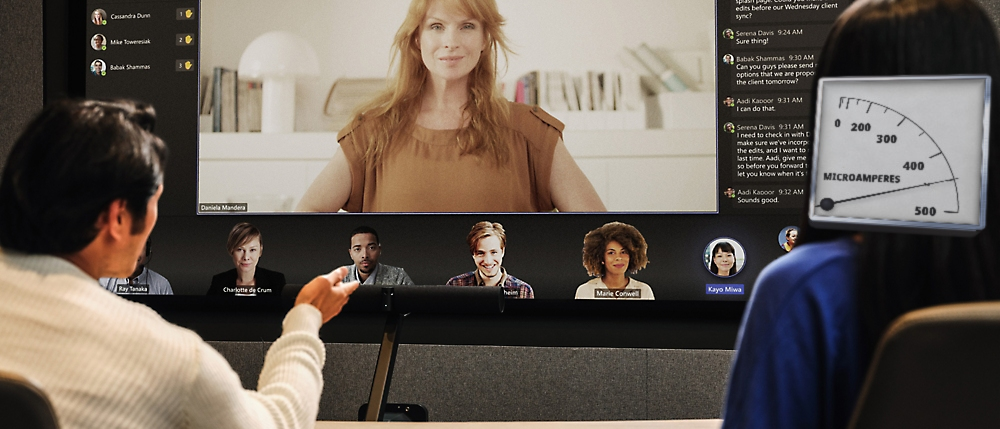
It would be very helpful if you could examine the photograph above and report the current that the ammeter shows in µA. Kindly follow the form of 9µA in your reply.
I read 450µA
